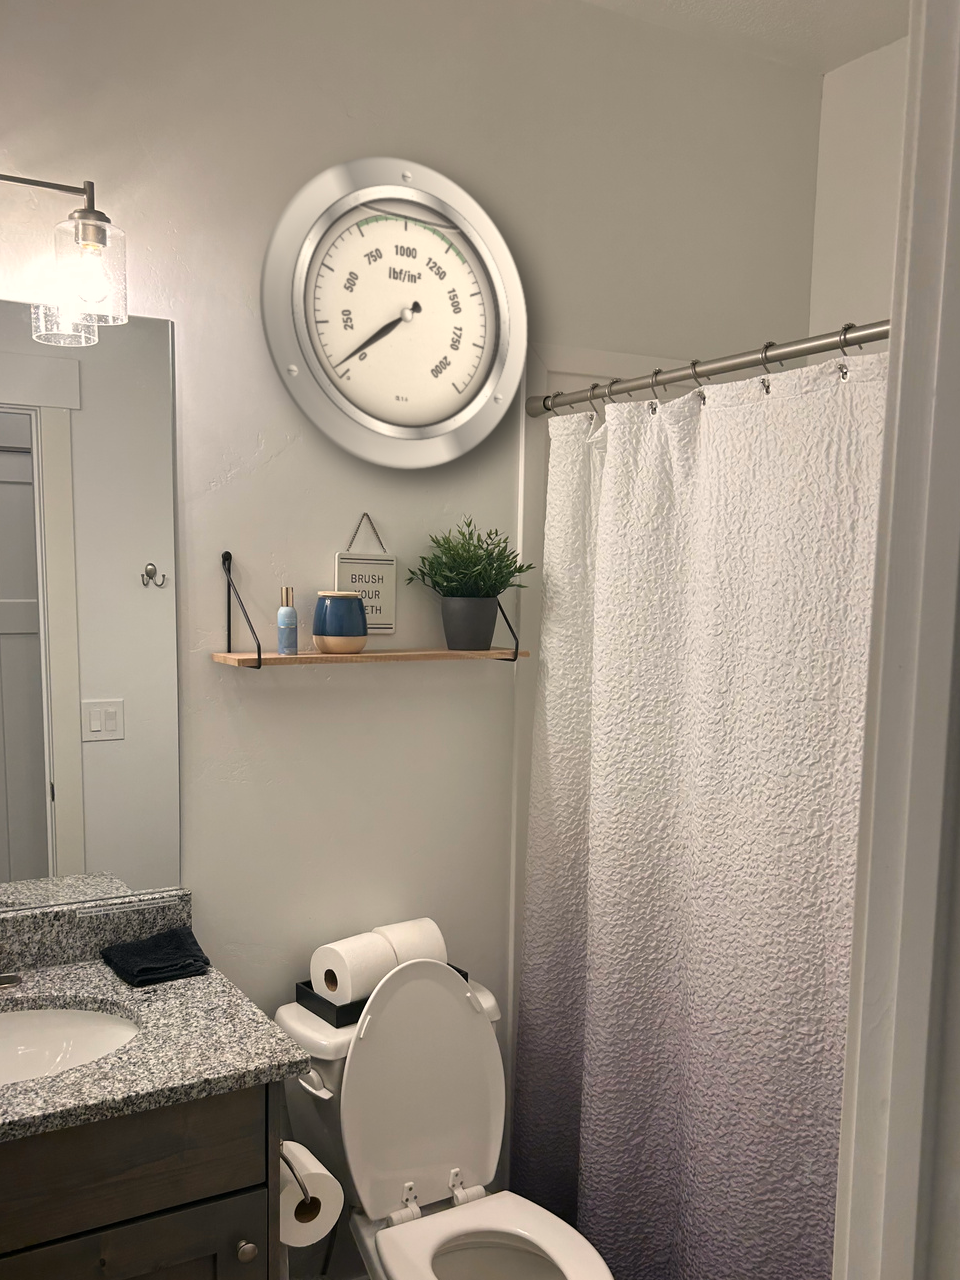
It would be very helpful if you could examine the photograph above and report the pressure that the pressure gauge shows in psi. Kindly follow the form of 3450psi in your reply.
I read 50psi
